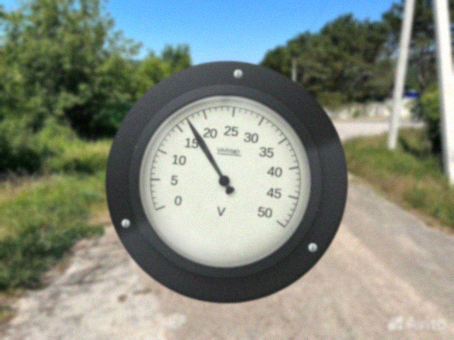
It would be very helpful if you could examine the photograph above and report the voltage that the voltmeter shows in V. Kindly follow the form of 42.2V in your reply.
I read 17V
